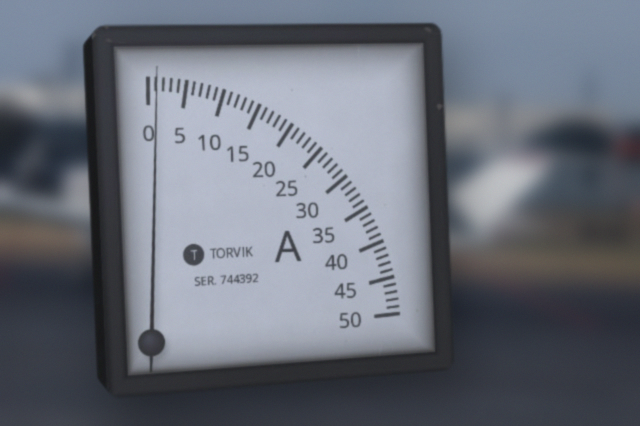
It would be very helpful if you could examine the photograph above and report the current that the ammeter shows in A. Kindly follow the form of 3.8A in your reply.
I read 1A
